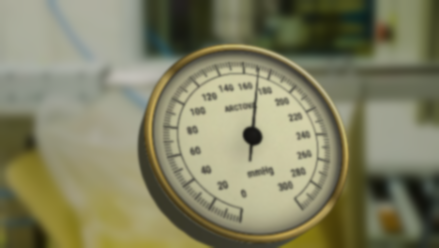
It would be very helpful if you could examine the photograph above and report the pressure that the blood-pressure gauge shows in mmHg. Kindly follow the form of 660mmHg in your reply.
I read 170mmHg
